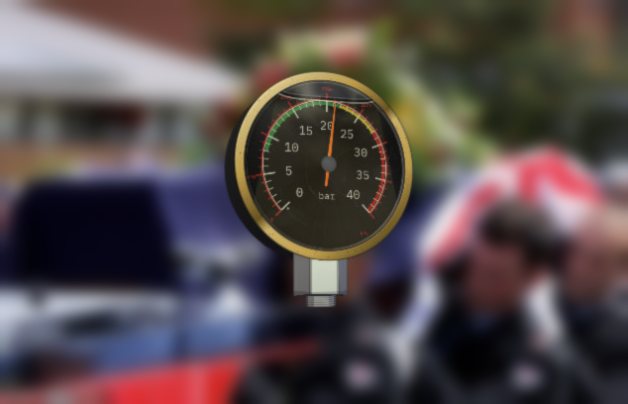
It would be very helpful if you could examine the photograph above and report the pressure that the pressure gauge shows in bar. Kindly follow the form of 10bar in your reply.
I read 21bar
